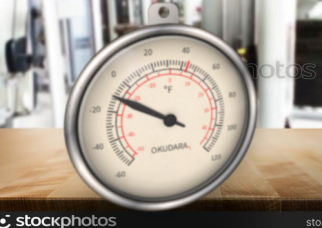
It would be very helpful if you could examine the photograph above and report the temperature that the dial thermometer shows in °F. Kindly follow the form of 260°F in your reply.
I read -10°F
